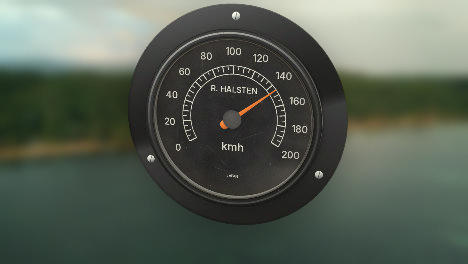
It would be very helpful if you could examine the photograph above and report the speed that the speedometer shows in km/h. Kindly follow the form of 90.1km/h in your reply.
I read 145km/h
